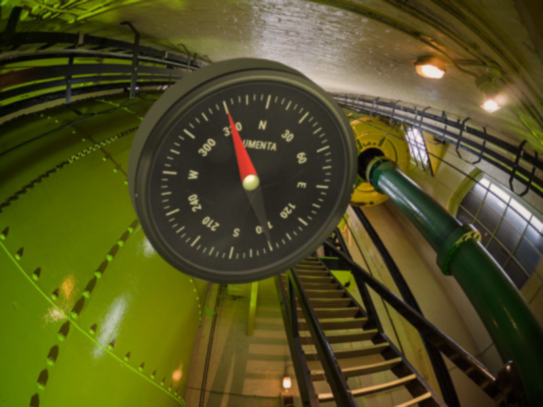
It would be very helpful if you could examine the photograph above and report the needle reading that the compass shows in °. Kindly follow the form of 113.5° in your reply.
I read 330°
